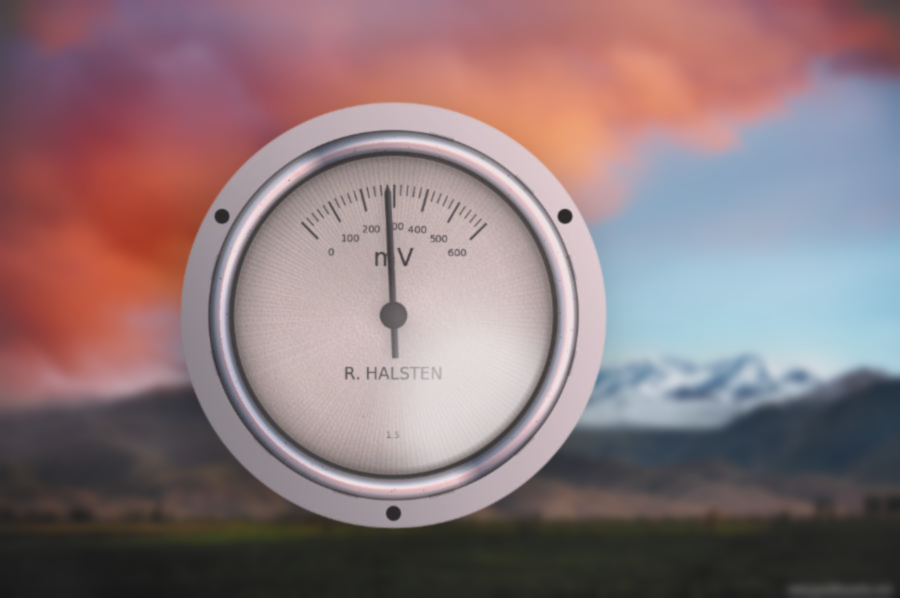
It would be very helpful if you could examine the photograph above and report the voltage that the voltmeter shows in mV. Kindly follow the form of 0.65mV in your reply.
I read 280mV
